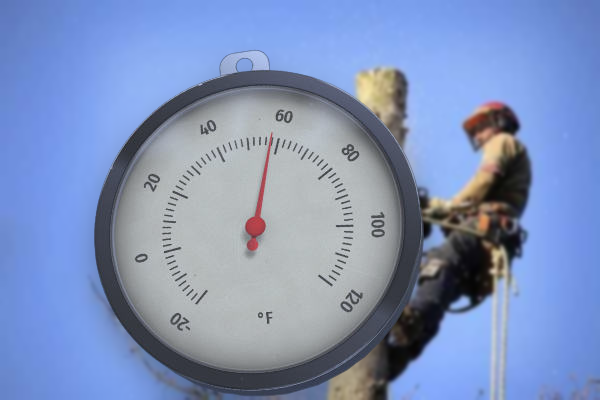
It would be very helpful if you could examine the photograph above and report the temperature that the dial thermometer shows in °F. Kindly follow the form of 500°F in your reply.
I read 58°F
